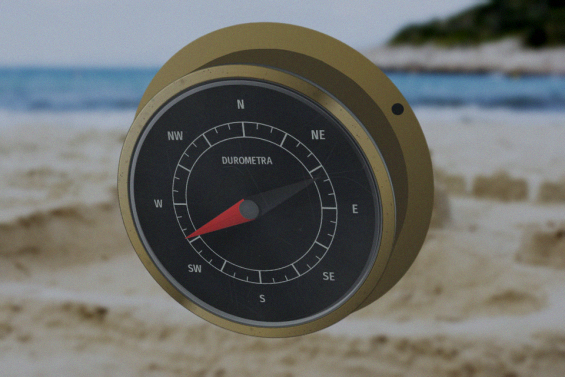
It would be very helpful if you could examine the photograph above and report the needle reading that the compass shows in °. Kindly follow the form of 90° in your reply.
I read 245°
